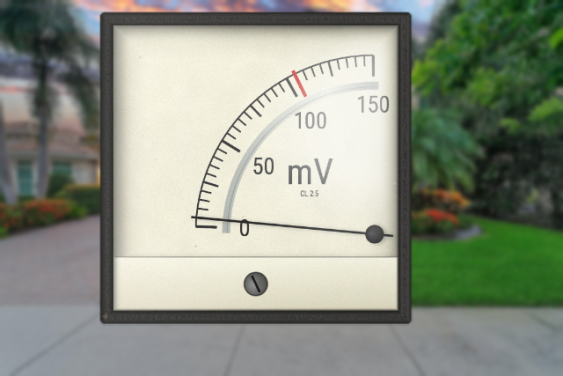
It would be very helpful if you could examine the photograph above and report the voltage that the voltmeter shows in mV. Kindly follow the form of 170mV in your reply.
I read 5mV
